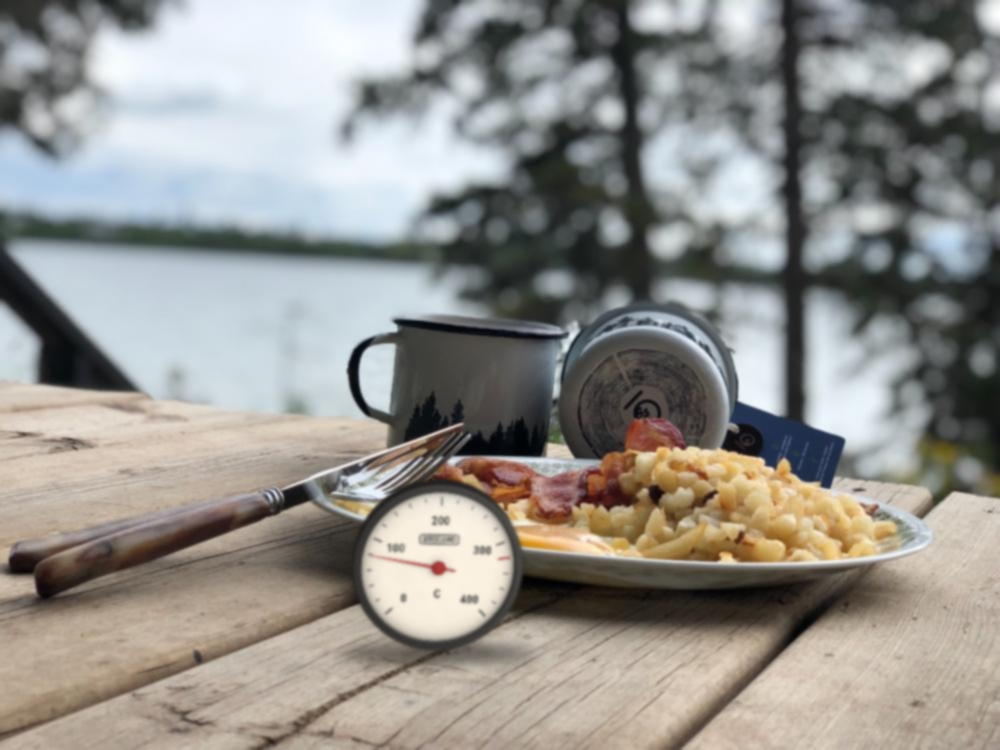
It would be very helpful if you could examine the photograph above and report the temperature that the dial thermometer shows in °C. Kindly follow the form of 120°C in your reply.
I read 80°C
